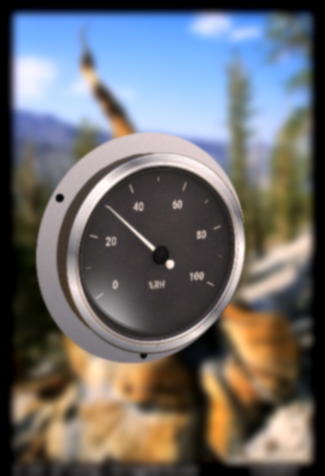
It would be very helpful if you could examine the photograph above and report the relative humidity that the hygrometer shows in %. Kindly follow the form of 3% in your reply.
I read 30%
